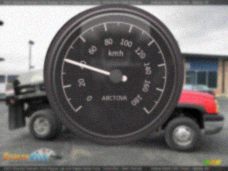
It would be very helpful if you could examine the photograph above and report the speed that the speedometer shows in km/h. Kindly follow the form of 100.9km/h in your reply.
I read 40km/h
